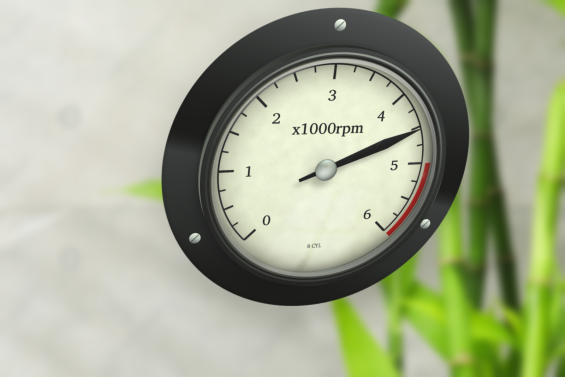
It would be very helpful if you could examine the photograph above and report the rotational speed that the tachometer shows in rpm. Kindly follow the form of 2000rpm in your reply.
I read 4500rpm
